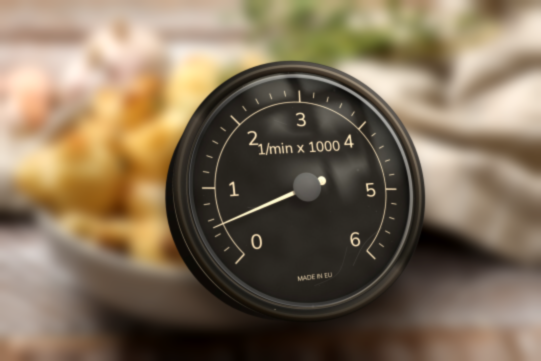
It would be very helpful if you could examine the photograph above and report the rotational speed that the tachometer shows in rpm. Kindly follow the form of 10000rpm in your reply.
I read 500rpm
